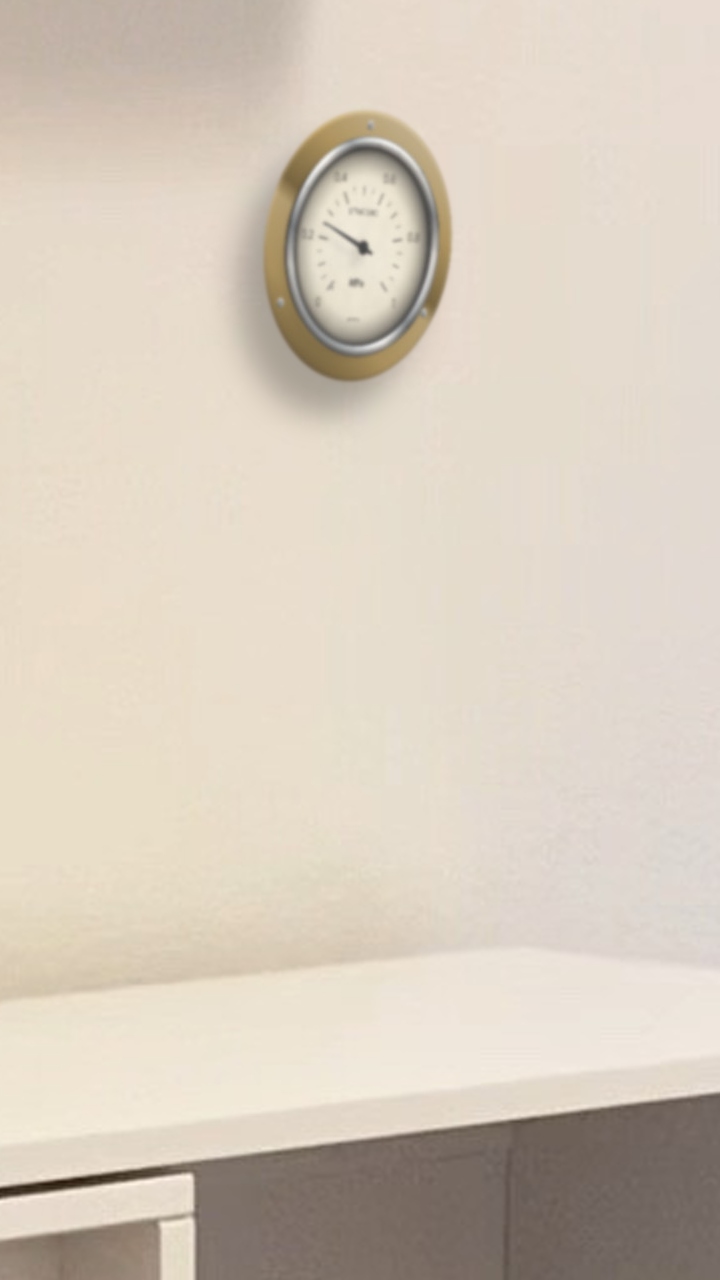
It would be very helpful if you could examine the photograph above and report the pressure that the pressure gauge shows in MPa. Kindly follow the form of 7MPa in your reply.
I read 0.25MPa
